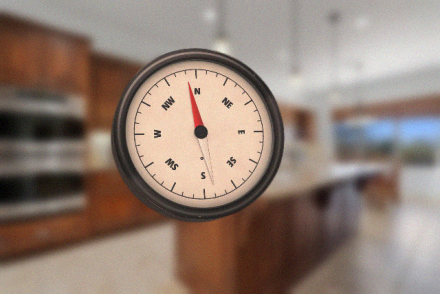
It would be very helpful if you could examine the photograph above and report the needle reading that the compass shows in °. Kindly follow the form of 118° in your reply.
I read 350°
